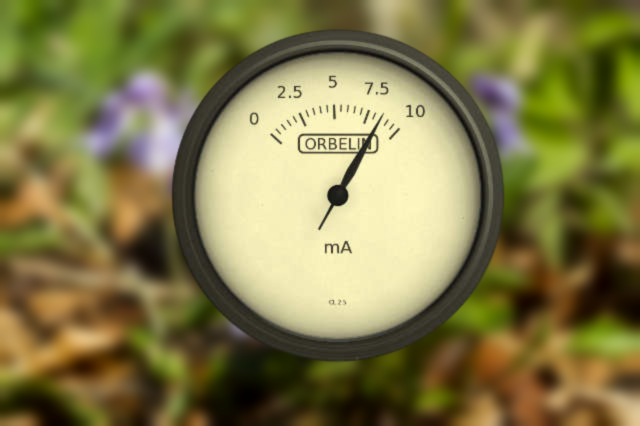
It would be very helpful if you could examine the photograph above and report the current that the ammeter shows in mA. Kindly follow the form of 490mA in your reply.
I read 8.5mA
